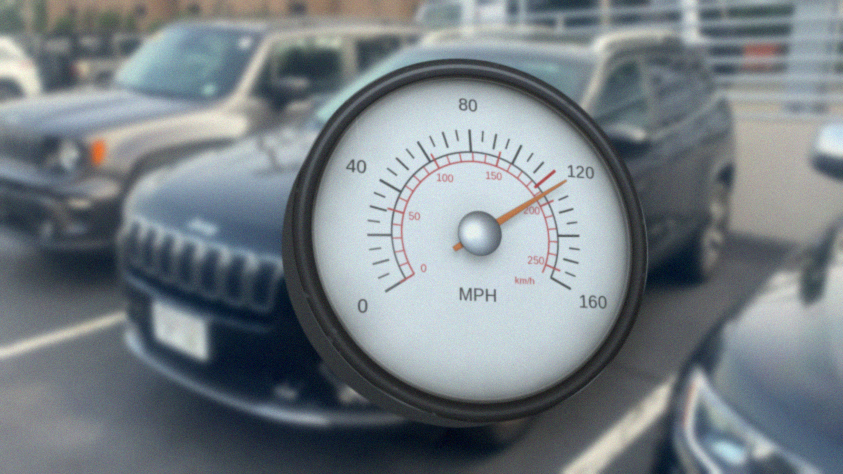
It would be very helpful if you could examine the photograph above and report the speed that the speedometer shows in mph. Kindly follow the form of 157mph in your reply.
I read 120mph
